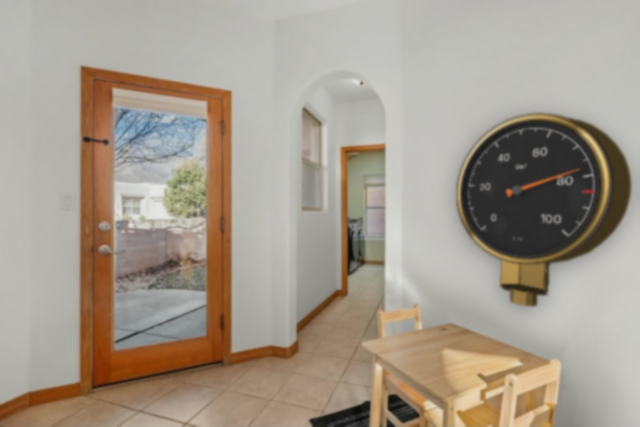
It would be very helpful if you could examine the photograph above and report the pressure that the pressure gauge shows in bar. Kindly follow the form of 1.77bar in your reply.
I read 77.5bar
